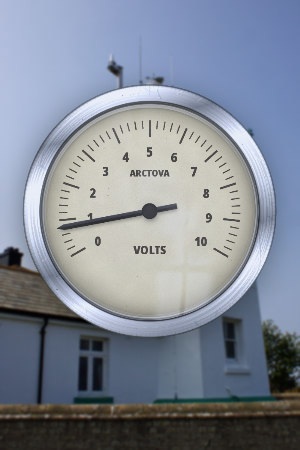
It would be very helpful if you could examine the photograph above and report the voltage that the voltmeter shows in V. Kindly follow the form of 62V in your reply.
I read 0.8V
